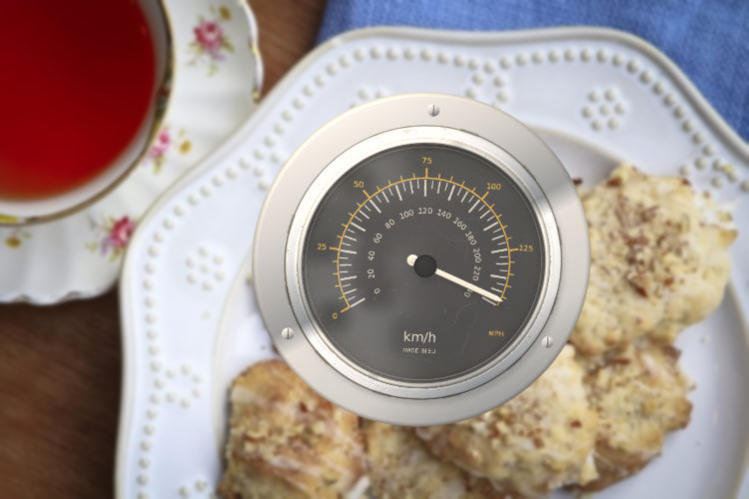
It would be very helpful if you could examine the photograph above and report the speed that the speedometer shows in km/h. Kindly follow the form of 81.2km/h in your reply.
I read 235km/h
